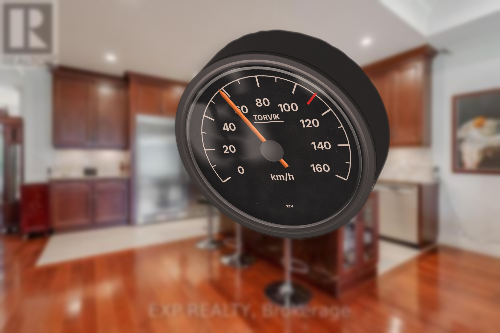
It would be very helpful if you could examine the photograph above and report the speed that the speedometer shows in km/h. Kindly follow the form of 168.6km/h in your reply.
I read 60km/h
